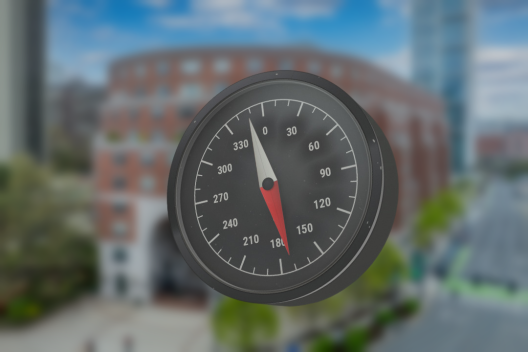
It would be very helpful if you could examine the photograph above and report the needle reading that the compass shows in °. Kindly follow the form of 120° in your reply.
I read 170°
